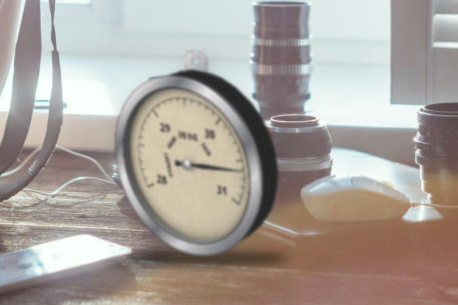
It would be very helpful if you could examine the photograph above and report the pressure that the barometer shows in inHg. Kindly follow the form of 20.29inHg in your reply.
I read 30.6inHg
